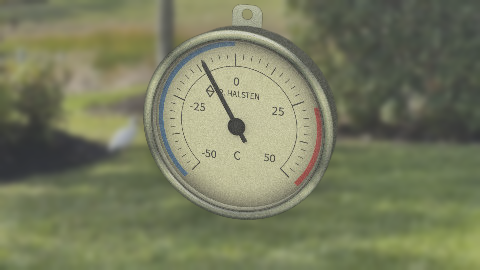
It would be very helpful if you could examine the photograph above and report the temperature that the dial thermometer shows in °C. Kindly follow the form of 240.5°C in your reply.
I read -10°C
